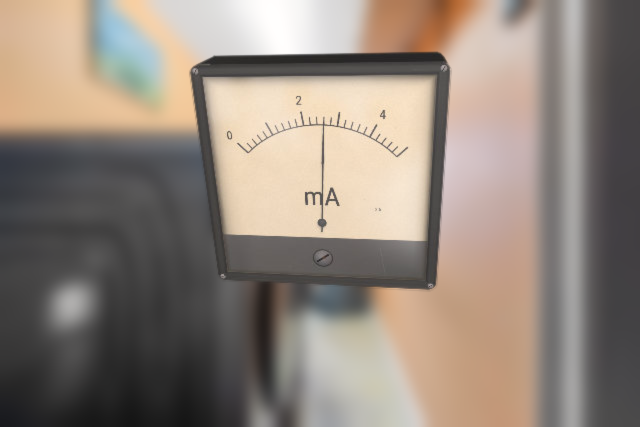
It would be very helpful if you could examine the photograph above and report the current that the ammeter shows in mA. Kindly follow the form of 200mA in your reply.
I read 2.6mA
